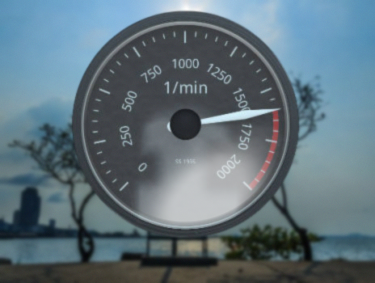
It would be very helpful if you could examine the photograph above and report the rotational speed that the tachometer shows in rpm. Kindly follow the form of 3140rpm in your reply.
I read 1600rpm
